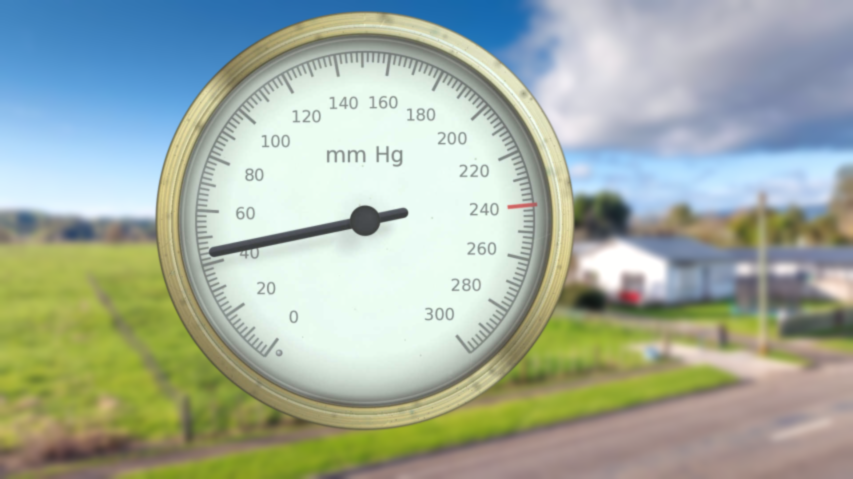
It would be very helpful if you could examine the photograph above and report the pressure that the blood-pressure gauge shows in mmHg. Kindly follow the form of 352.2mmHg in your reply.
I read 44mmHg
